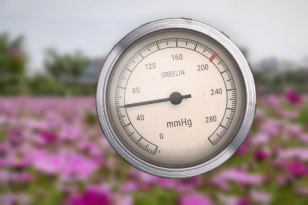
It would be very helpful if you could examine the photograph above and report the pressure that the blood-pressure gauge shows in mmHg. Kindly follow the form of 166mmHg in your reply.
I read 60mmHg
